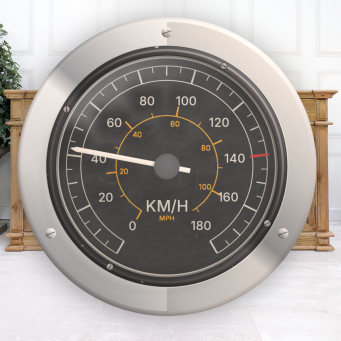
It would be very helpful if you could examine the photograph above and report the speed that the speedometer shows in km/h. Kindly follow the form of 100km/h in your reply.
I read 42.5km/h
